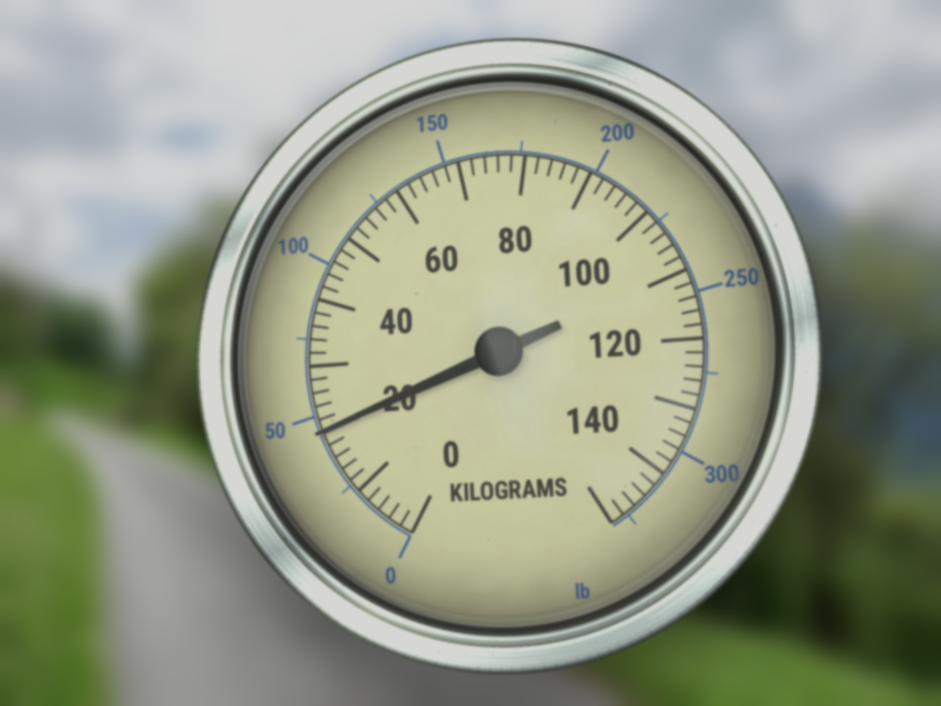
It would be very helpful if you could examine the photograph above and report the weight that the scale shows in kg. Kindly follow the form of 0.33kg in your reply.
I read 20kg
